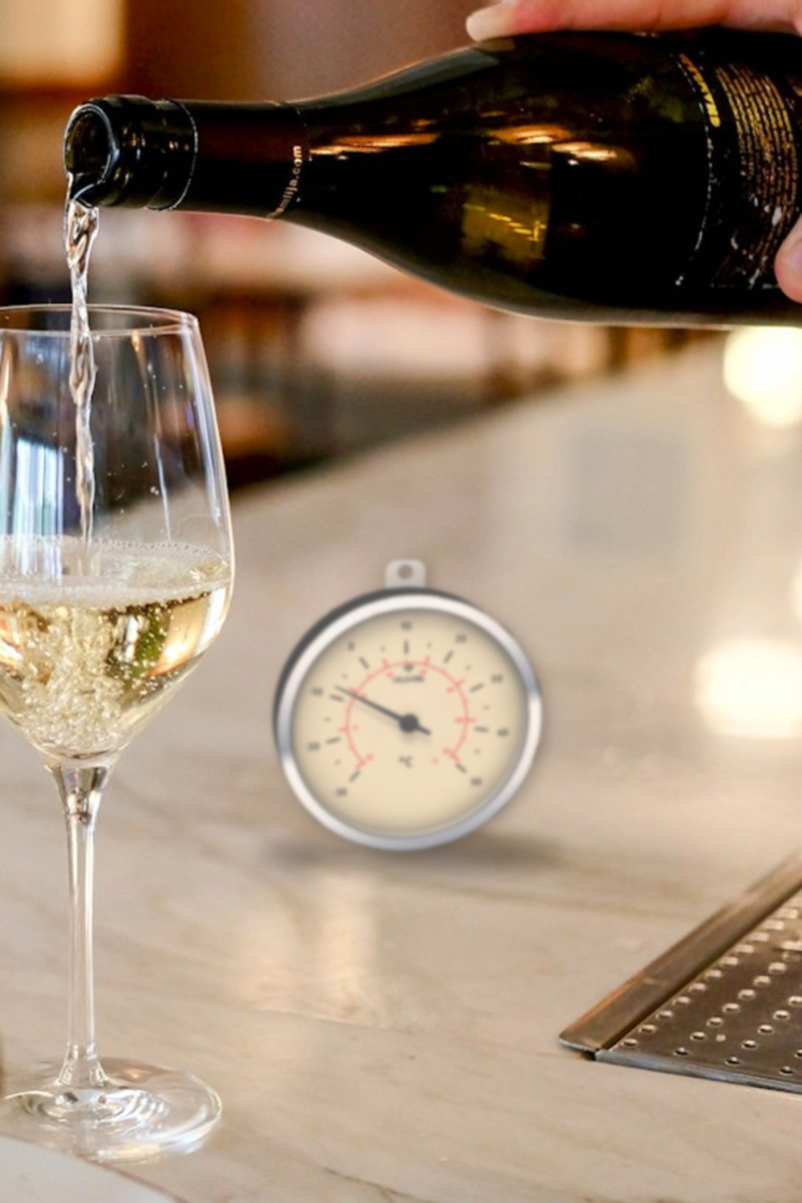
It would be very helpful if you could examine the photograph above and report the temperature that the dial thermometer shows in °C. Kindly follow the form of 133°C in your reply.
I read -7.5°C
